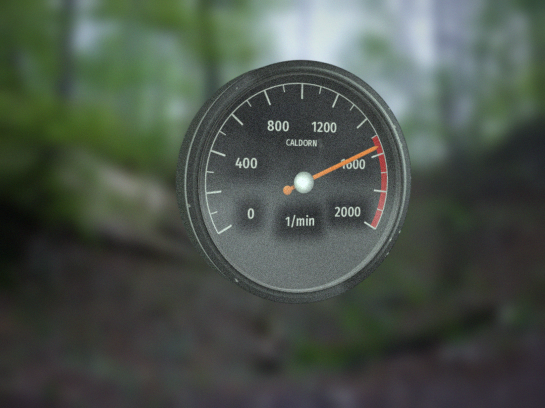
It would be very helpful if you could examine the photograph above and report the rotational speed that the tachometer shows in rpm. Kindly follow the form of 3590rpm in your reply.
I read 1550rpm
